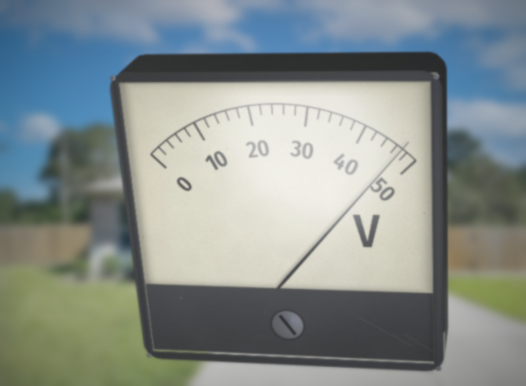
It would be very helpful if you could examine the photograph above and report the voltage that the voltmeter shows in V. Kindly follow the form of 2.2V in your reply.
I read 47V
